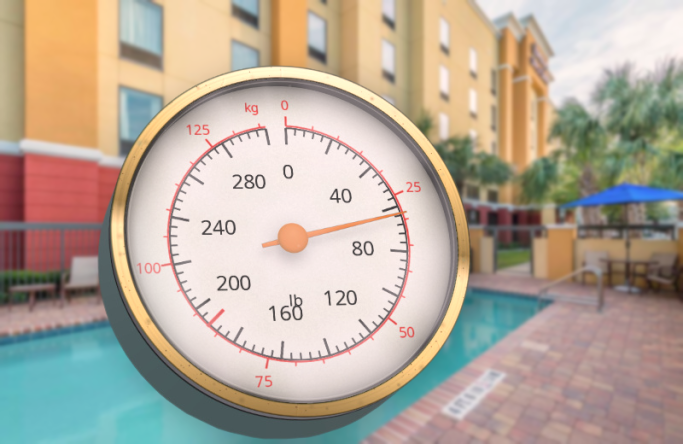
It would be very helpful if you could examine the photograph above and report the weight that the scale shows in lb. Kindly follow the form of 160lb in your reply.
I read 64lb
